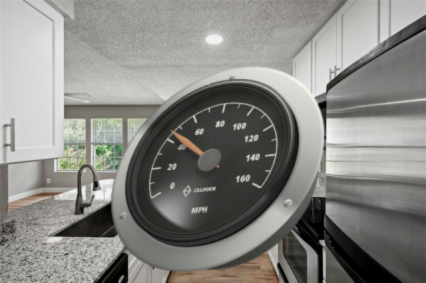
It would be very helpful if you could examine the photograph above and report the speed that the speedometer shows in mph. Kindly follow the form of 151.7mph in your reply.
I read 45mph
